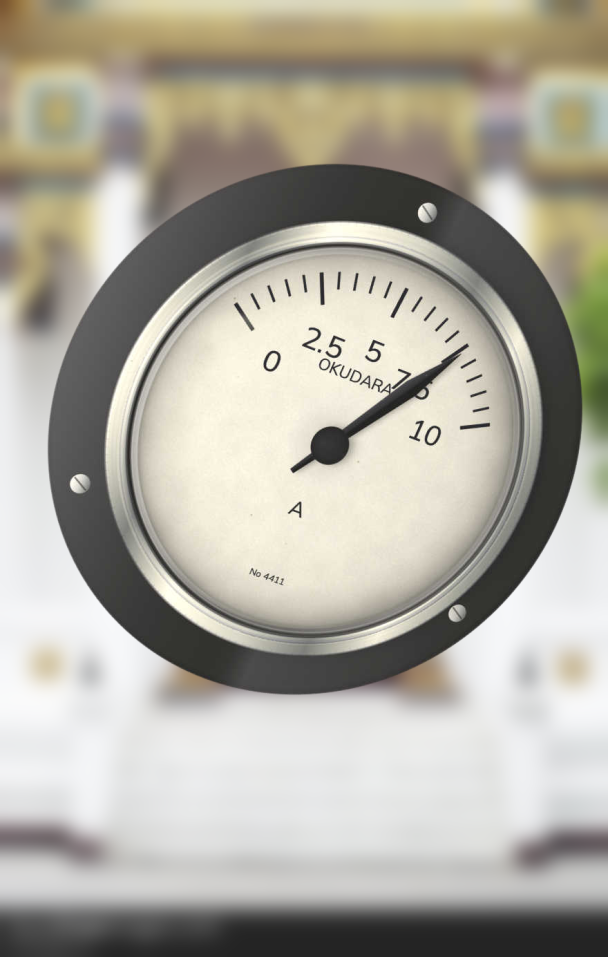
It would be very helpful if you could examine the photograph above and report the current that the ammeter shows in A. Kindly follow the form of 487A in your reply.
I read 7.5A
